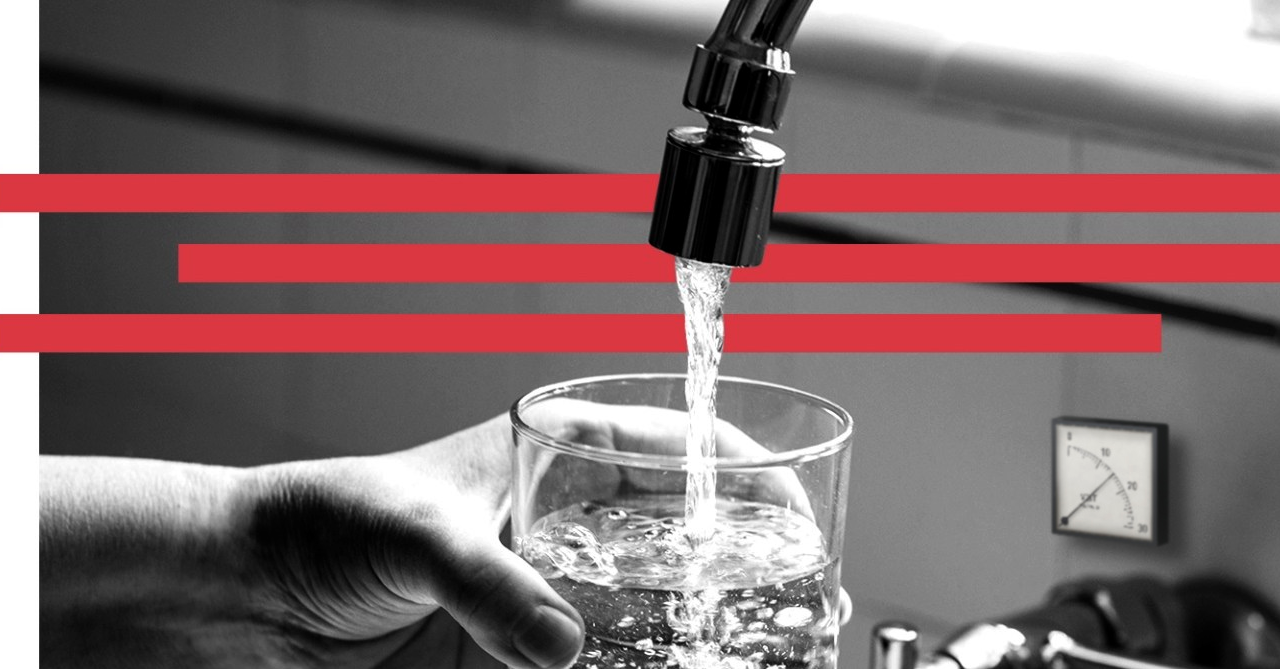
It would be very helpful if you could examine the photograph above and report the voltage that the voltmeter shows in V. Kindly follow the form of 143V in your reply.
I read 15V
